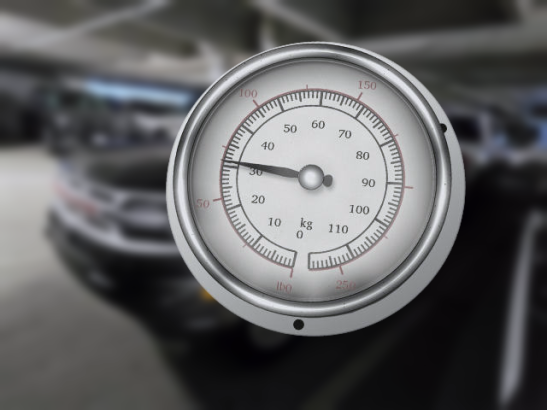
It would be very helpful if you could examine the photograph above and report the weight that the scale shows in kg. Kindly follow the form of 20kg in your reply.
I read 31kg
